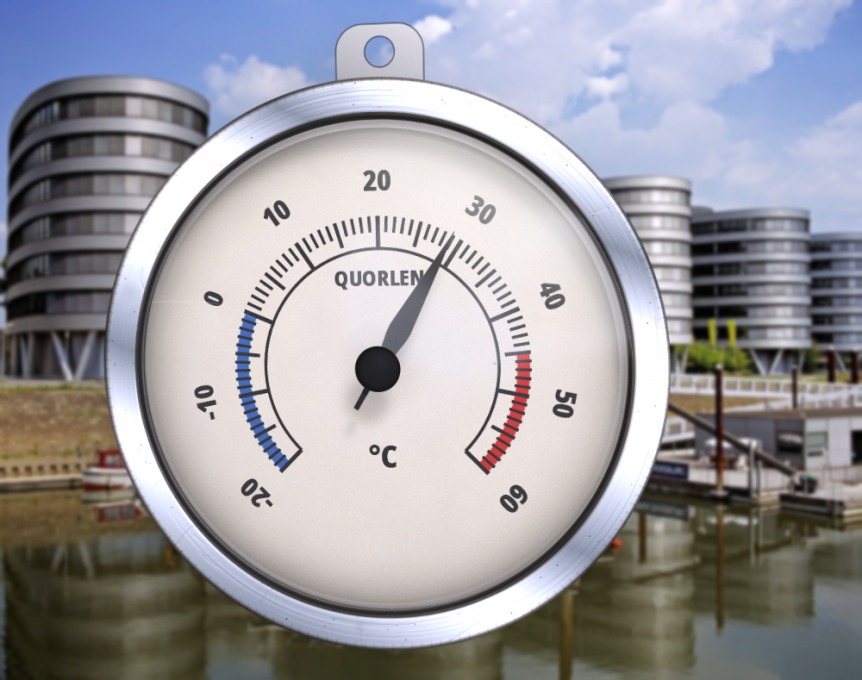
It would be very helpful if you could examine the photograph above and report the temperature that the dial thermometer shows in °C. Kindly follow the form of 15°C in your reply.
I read 29°C
